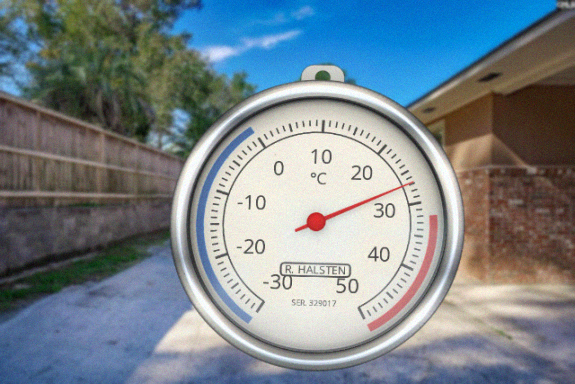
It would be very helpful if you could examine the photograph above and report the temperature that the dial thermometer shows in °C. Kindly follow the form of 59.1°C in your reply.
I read 27°C
